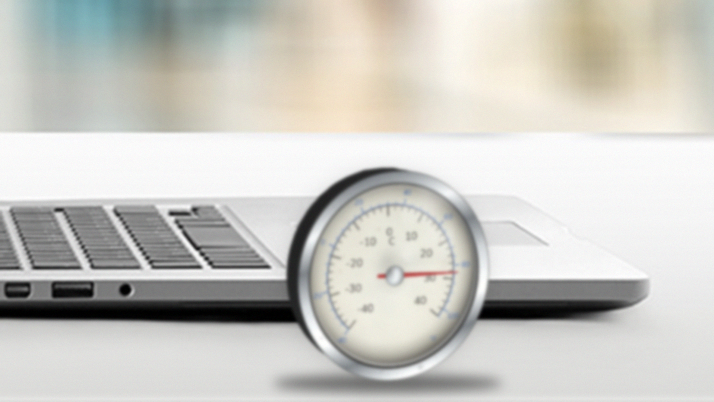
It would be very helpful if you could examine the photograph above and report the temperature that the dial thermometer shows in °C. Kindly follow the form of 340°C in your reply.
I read 28°C
